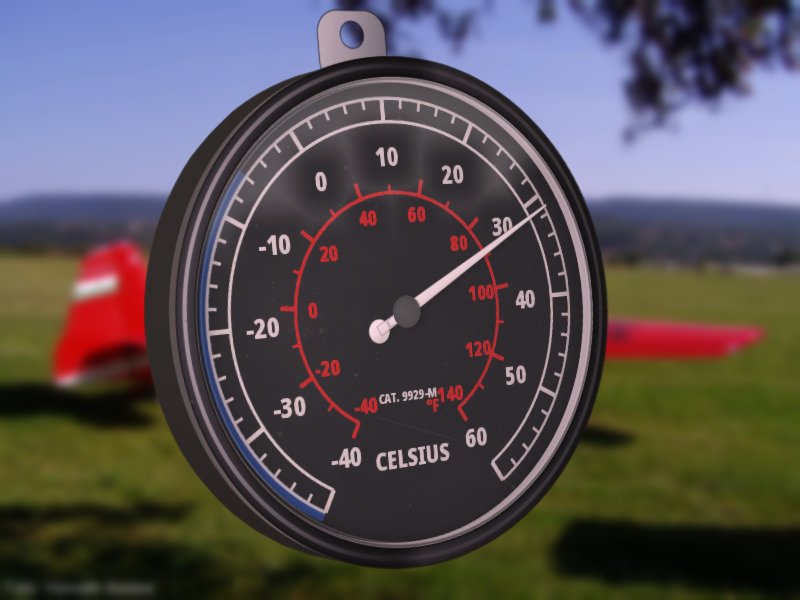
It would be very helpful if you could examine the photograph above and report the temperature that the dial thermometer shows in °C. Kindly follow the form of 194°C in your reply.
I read 31°C
